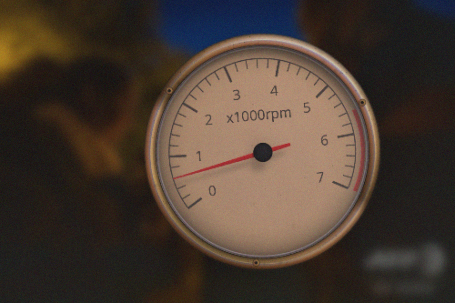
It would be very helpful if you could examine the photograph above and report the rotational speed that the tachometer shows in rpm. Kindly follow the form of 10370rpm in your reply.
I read 600rpm
